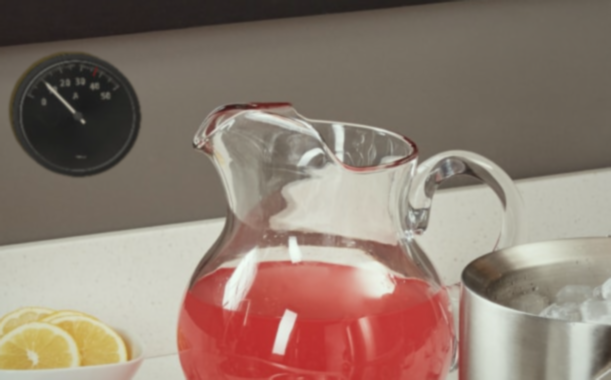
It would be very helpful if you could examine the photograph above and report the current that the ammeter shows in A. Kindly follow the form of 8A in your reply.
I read 10A
